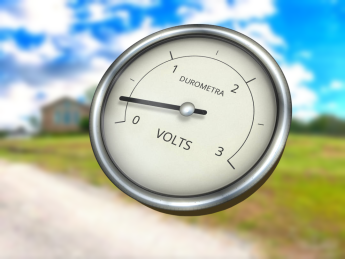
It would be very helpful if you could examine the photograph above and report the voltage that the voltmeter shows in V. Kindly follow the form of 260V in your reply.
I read 0.25V
